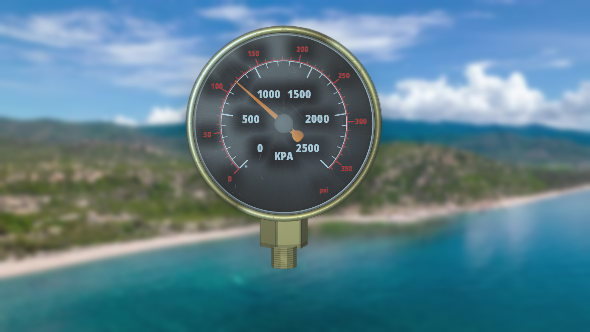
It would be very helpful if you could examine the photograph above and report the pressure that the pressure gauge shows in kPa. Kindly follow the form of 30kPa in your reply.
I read 800kPa
